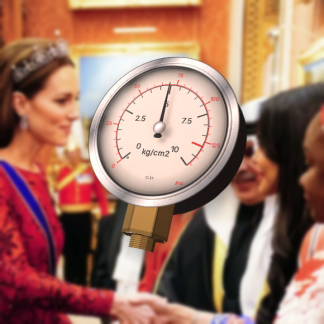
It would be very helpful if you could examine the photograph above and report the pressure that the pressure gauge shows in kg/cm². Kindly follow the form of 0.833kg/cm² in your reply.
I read 5kg/cm²
